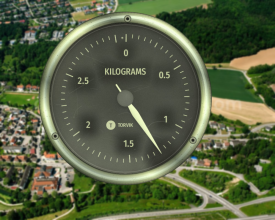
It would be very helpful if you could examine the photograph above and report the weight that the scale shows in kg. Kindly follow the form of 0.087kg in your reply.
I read 1.25kg
